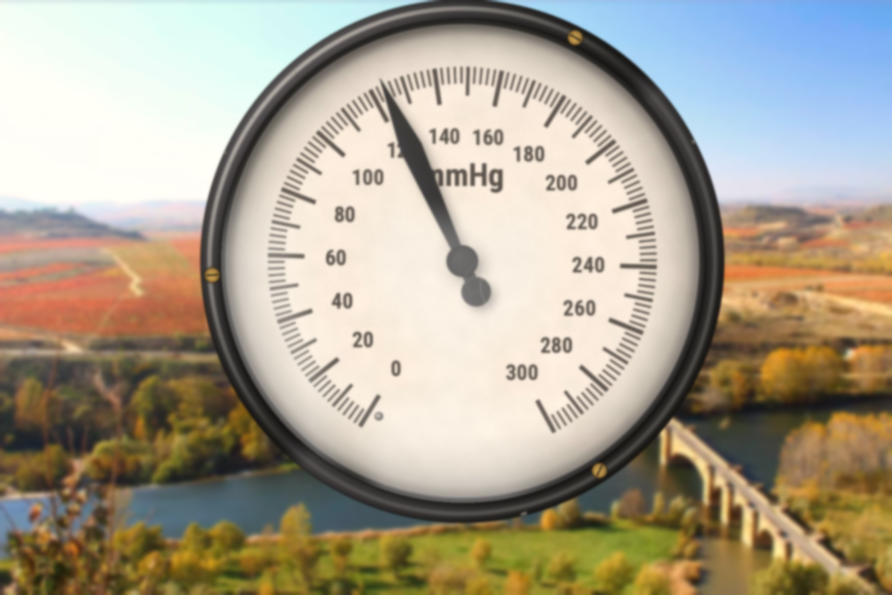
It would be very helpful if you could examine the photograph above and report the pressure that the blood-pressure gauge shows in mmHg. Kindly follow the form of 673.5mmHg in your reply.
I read 124mmHg
